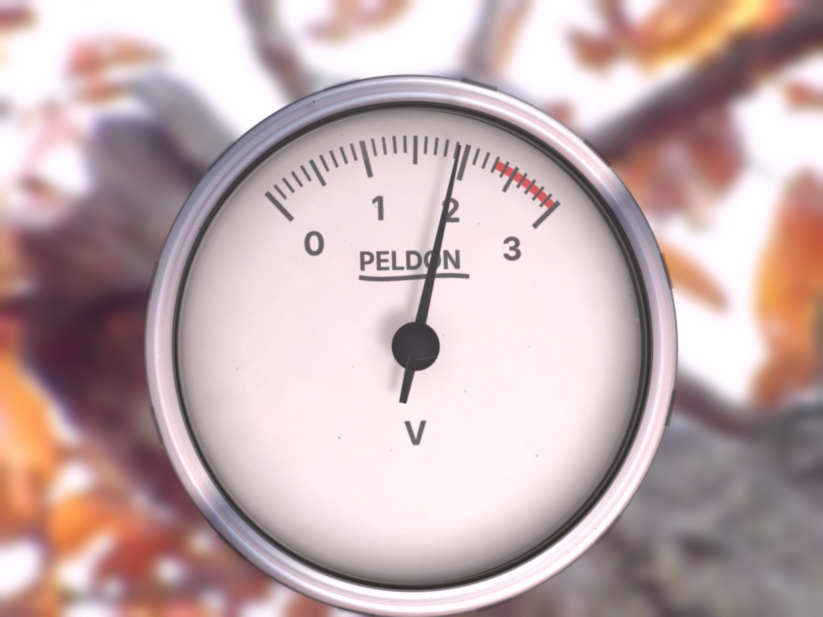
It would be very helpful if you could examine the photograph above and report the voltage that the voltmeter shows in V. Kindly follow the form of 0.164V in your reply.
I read 1.9V
